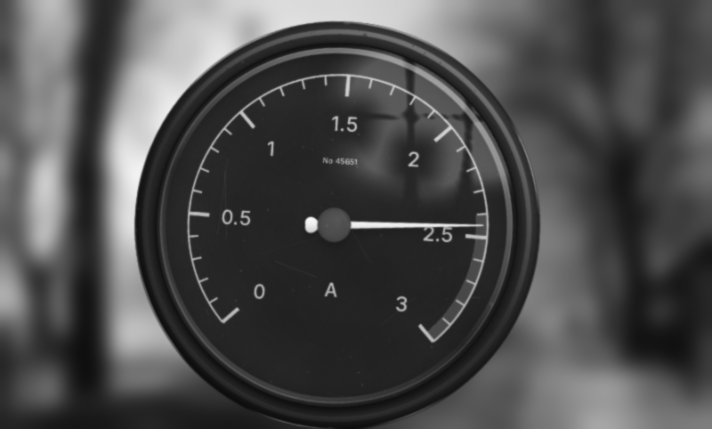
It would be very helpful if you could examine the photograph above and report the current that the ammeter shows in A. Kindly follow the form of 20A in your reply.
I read 2.45A
